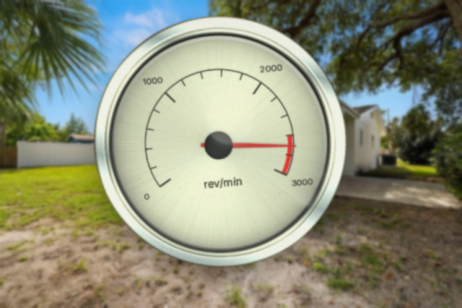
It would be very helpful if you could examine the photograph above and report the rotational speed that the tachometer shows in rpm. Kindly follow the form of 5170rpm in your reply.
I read 2700rpm
